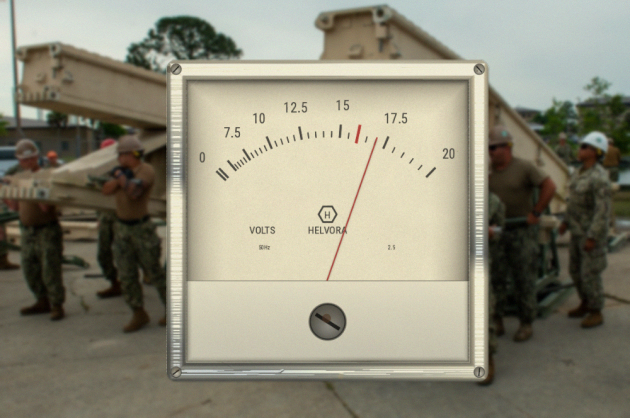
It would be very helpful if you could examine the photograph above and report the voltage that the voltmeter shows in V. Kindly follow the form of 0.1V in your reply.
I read 17V
